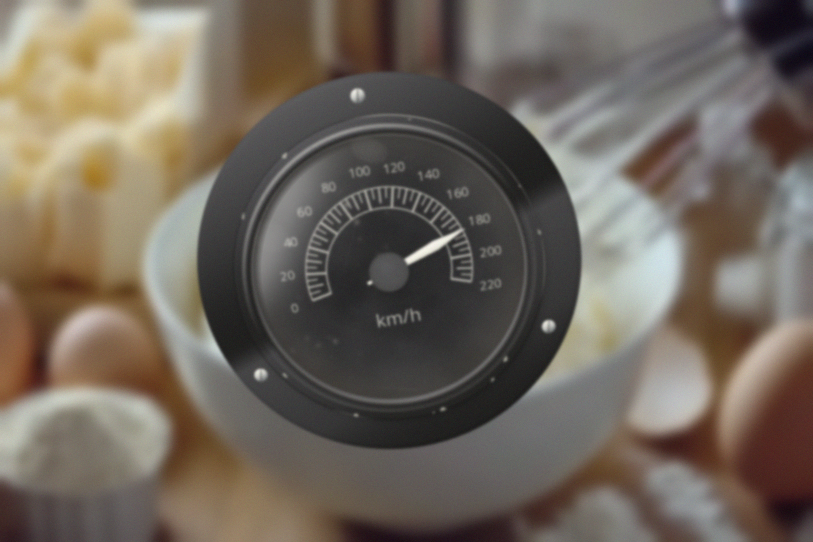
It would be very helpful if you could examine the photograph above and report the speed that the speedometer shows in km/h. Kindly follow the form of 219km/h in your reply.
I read 180km/h
